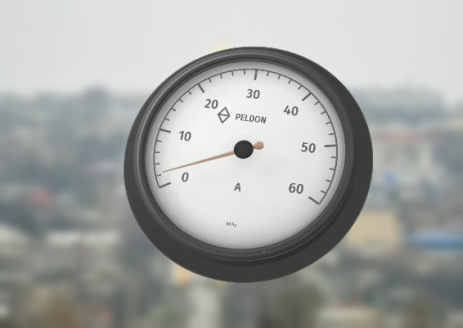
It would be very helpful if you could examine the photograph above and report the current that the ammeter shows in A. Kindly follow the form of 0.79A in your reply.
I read 2A
